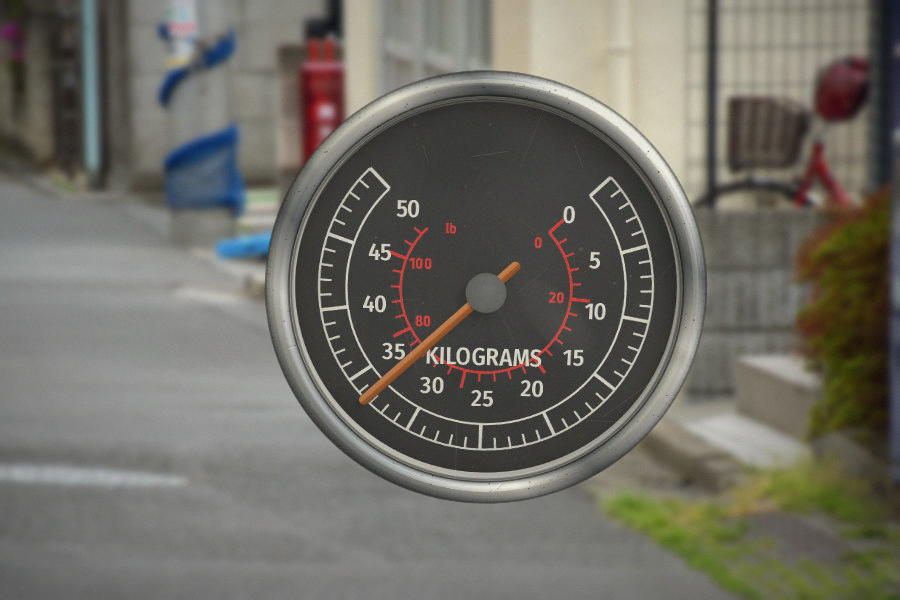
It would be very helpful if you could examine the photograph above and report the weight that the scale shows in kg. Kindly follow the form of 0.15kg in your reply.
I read 33.5kg
